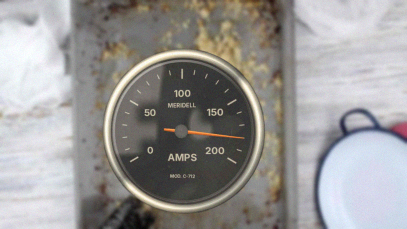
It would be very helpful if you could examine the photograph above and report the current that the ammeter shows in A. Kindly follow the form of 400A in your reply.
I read 180A
